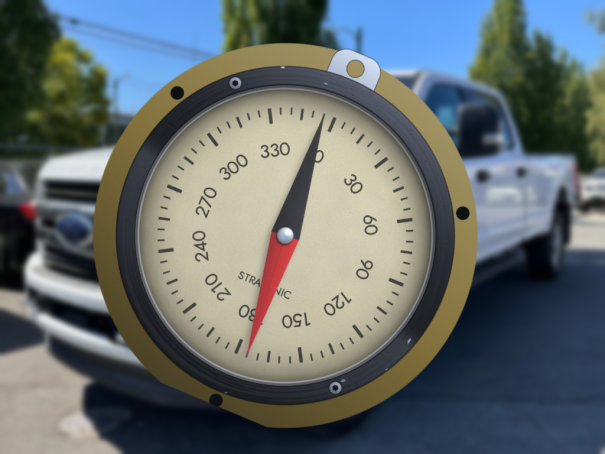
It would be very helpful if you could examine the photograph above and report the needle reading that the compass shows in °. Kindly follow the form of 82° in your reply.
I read 175°
